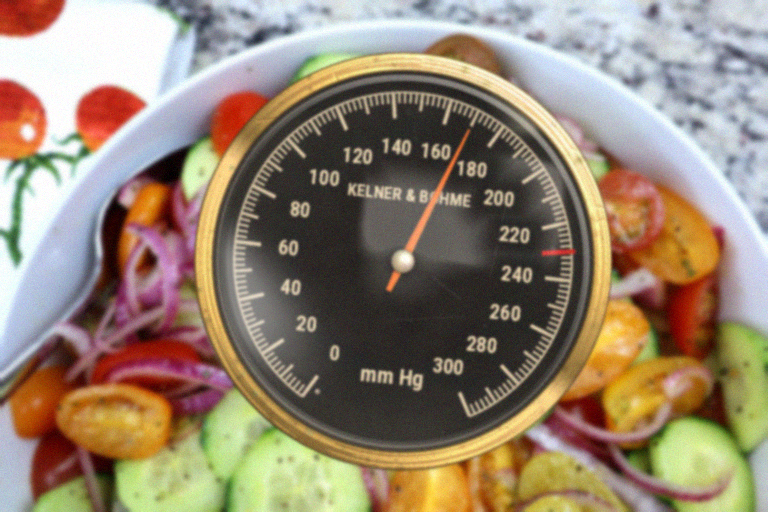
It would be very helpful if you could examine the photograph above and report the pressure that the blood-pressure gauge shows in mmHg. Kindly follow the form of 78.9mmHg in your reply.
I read 170mmHg
